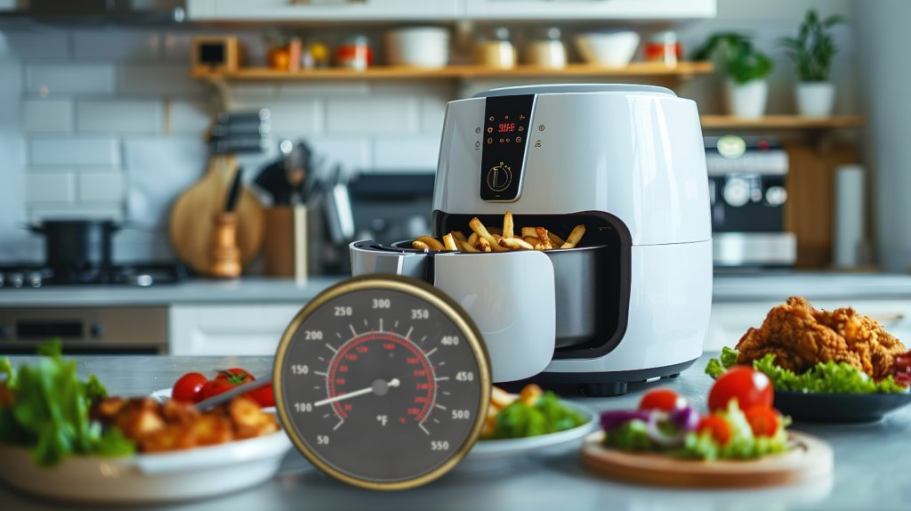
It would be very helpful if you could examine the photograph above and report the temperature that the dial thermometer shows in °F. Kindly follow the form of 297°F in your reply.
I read 100°F
